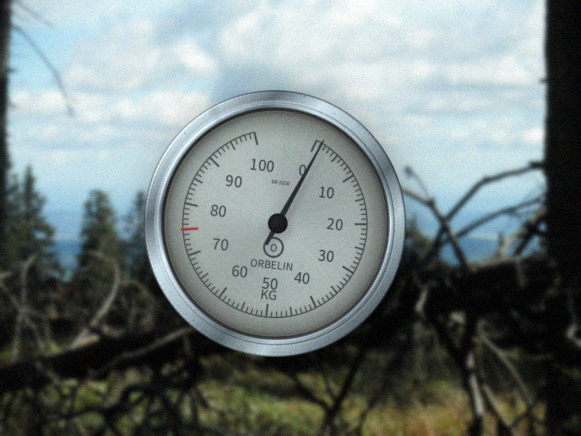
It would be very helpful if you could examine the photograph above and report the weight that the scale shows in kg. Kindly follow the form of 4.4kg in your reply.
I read 1kg
